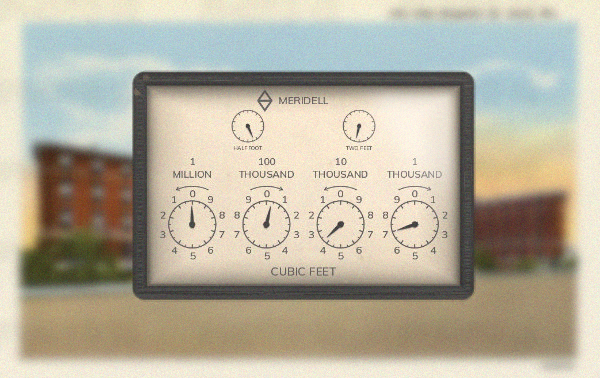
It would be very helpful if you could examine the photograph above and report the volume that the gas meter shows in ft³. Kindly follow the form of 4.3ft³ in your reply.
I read 3700ft³
